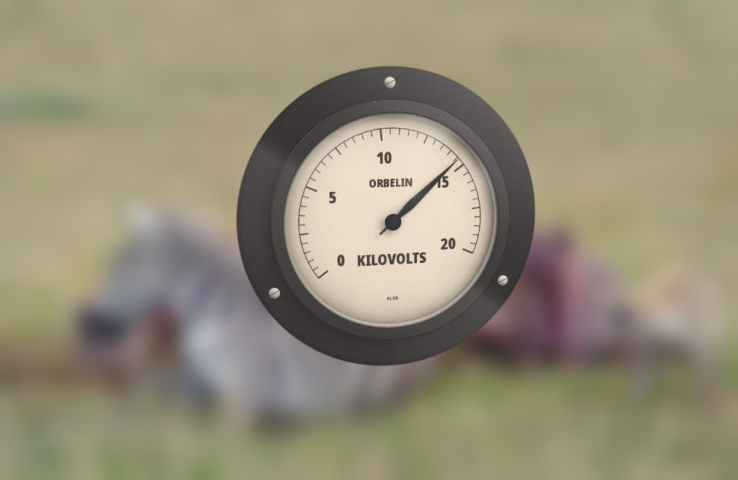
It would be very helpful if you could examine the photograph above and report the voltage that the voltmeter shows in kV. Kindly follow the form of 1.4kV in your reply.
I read 14.5kV
